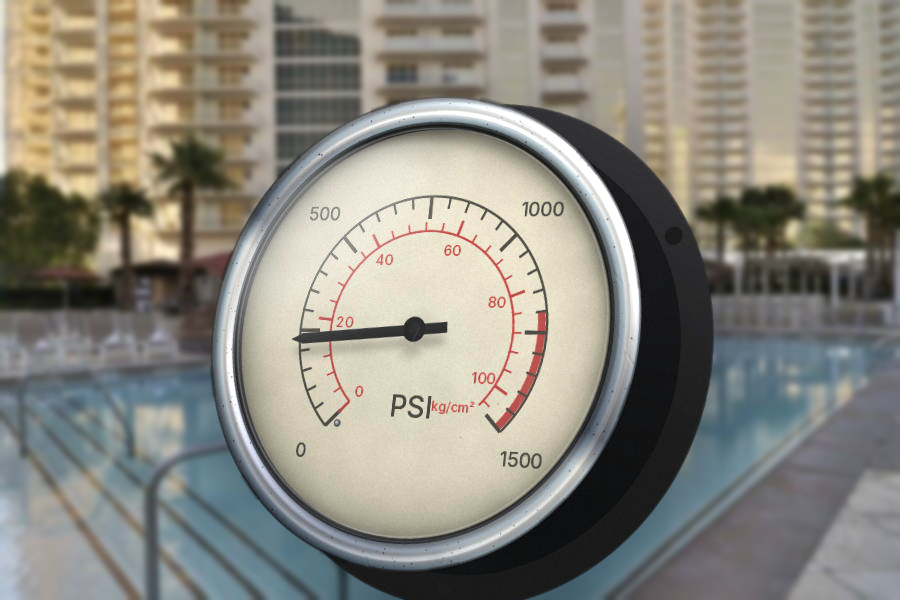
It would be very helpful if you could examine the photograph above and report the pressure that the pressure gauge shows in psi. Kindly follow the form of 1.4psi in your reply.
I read 225psi
